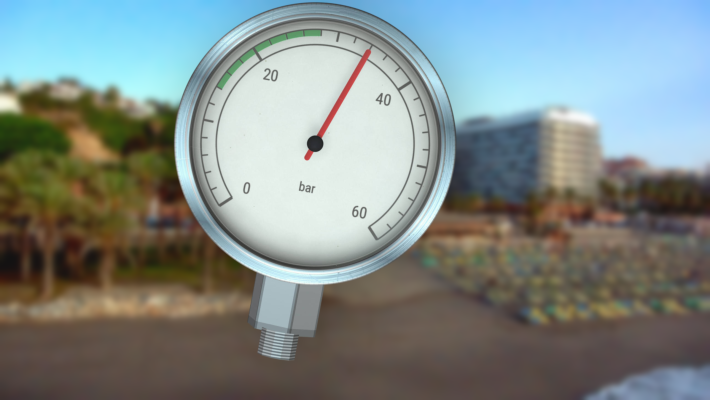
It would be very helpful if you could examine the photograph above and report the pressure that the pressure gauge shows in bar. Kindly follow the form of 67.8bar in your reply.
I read 34bar
